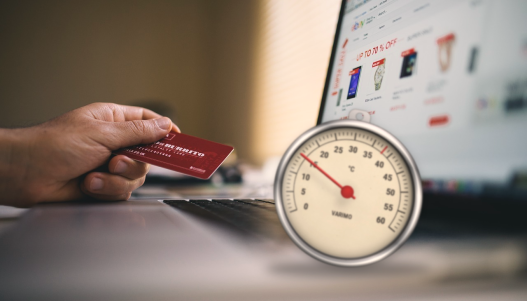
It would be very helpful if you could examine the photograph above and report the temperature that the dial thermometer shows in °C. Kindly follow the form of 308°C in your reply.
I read 15°C
